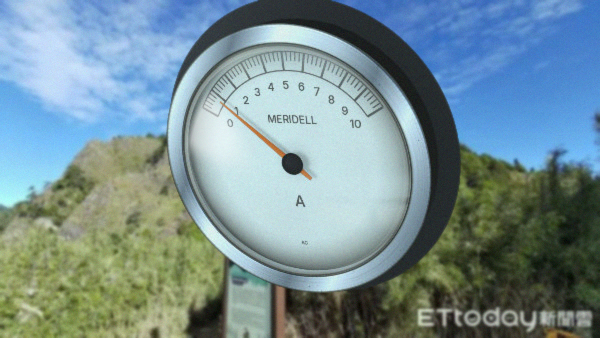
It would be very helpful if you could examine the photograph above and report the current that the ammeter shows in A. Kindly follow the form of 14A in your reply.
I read 1A
